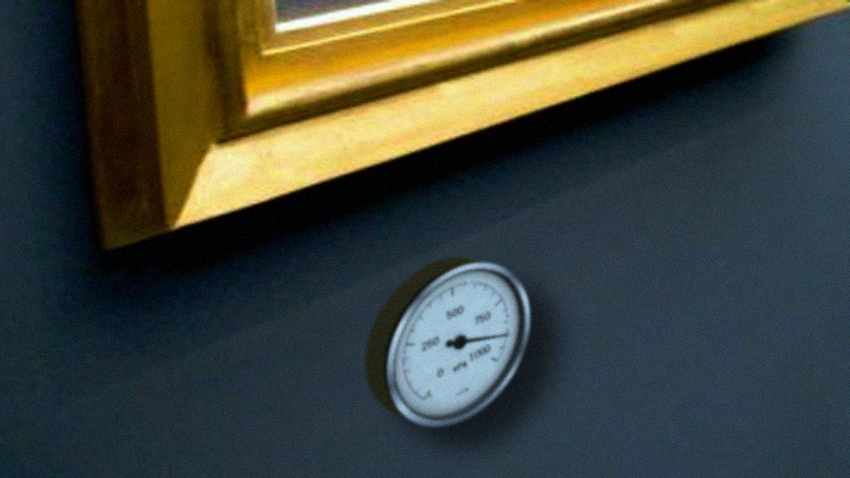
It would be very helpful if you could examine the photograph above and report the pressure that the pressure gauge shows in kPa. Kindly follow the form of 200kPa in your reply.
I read 900kPa
